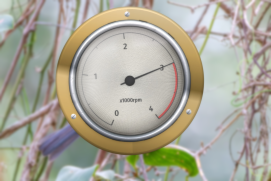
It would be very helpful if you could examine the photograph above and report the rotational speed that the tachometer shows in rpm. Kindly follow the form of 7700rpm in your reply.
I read 3000rpm
